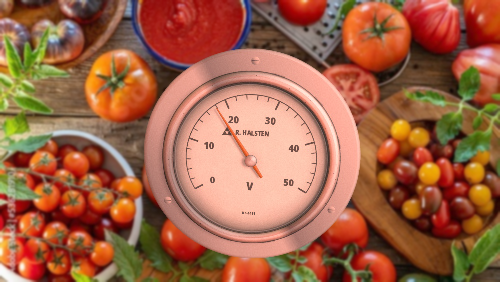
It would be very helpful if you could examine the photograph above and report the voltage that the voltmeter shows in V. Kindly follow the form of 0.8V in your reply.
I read 18V
